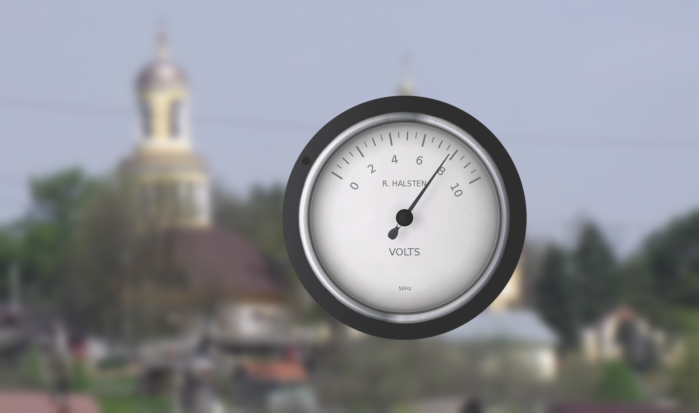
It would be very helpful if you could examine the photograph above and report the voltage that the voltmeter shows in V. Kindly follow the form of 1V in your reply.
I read 7.75V
